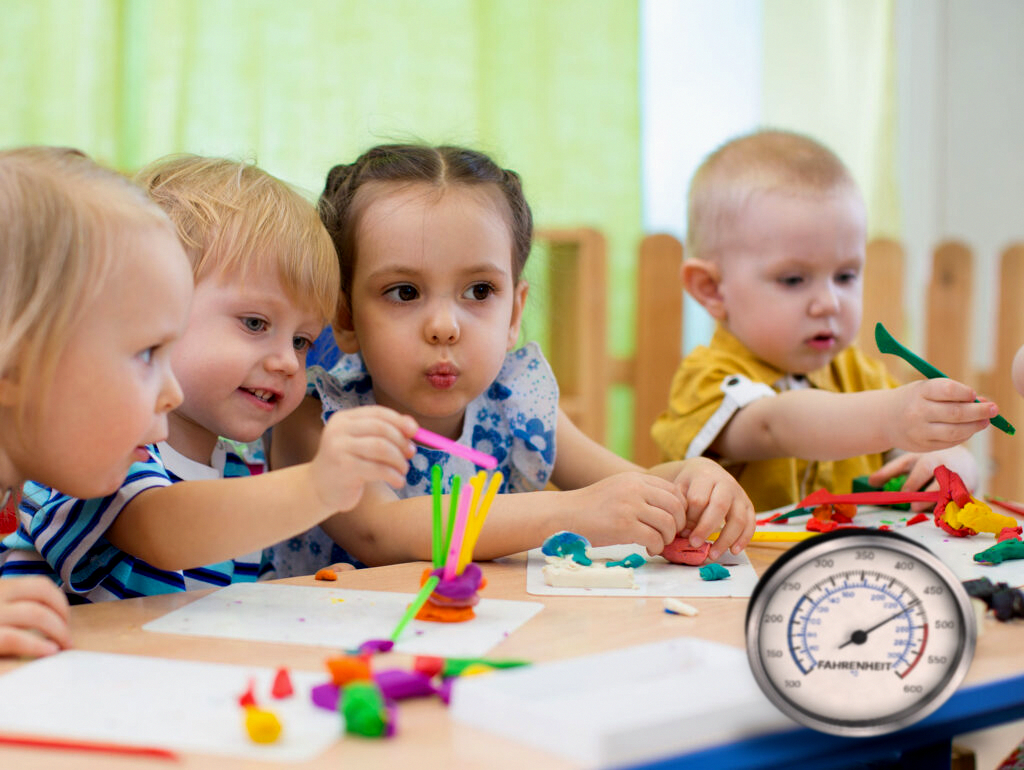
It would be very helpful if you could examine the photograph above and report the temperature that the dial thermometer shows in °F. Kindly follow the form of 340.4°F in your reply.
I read 450°F
